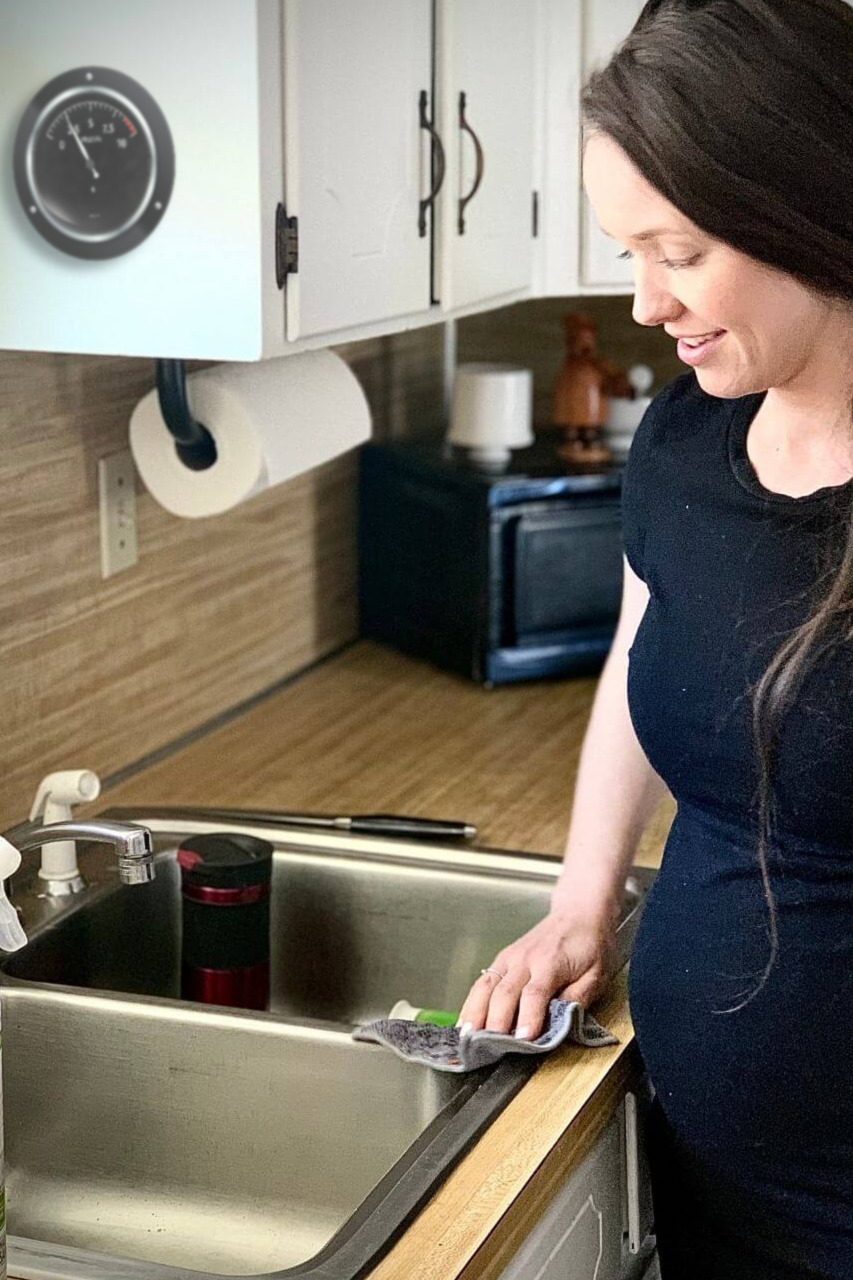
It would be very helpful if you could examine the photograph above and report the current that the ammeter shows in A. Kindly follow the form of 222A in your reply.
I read 2.5A
